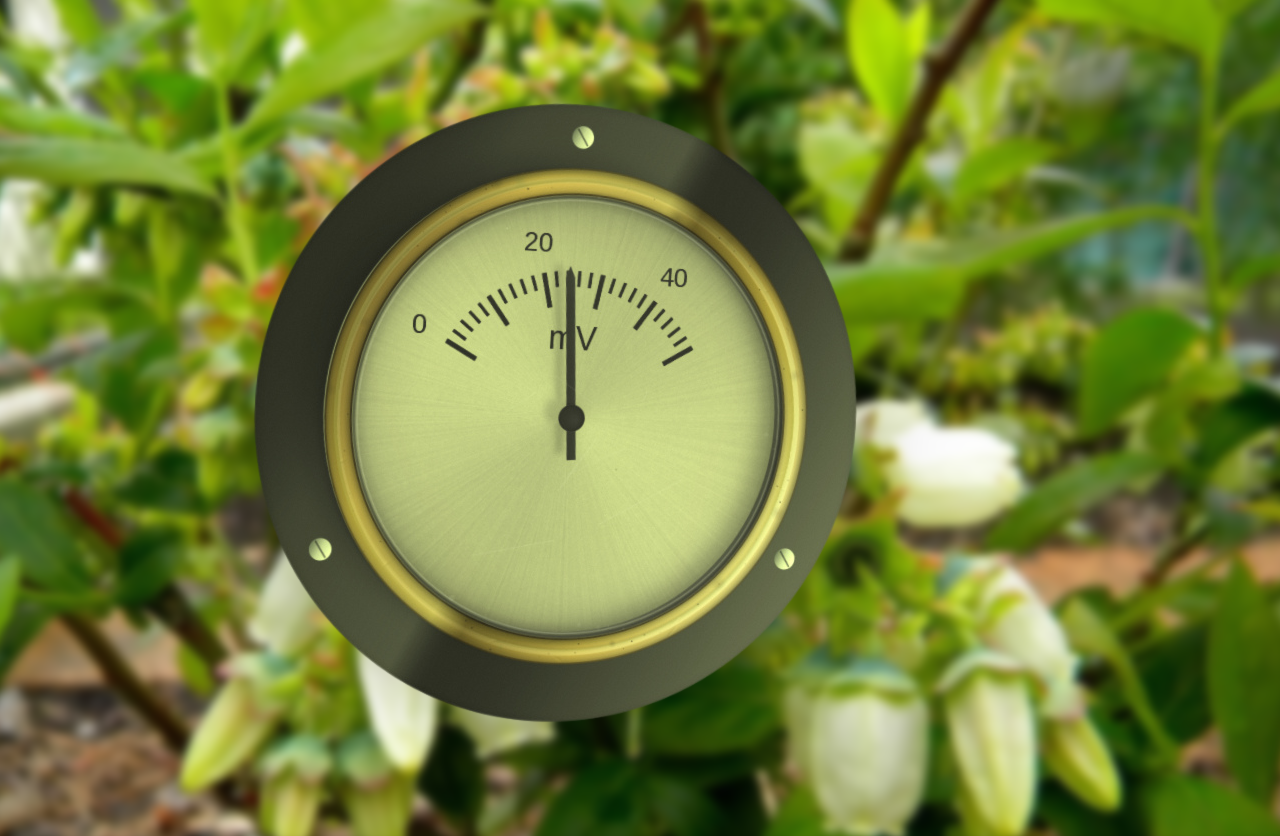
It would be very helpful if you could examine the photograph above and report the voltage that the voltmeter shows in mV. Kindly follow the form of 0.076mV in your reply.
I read 24mV
